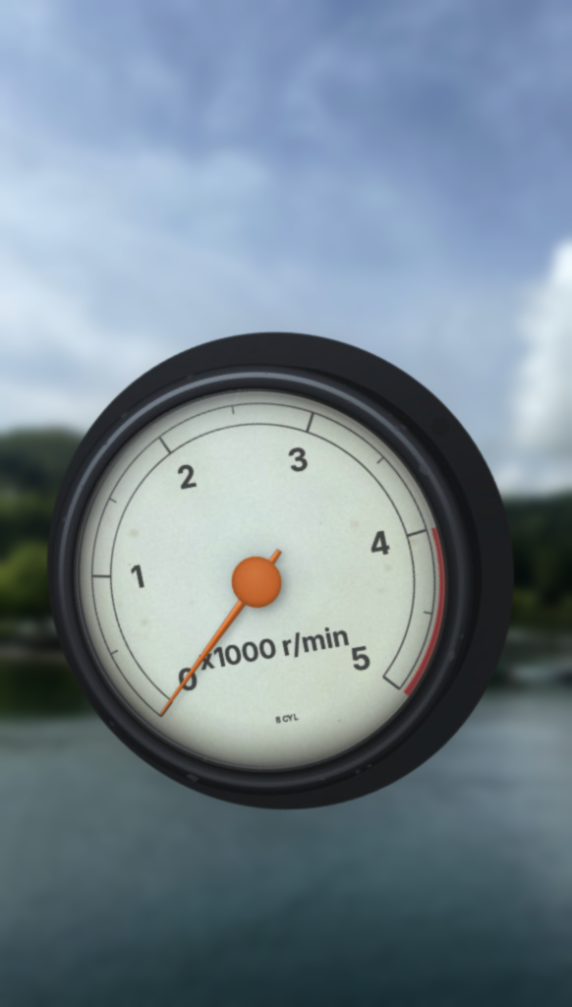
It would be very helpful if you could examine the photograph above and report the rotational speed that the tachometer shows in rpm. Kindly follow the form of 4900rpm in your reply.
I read 0rpm
